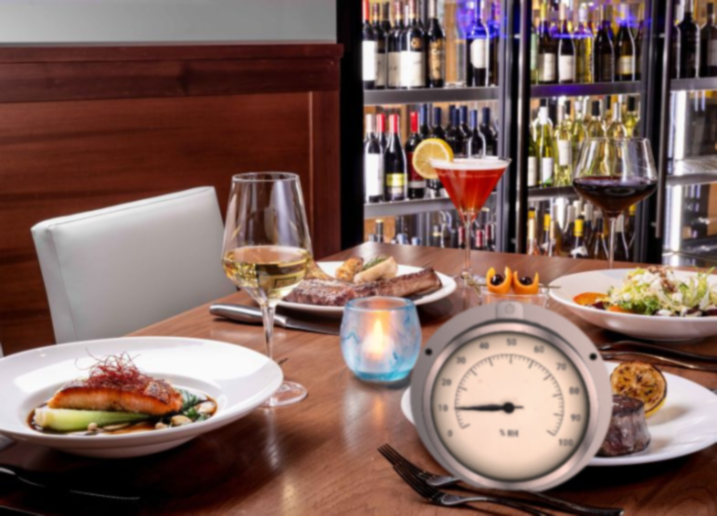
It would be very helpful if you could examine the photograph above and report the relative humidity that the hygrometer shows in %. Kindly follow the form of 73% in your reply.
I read 10%
